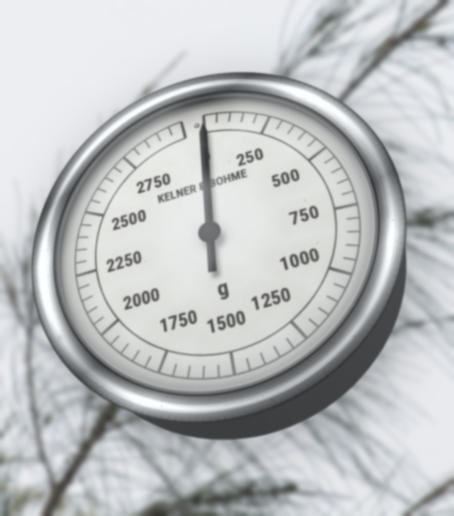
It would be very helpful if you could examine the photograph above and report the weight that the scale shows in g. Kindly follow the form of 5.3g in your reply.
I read 0g
